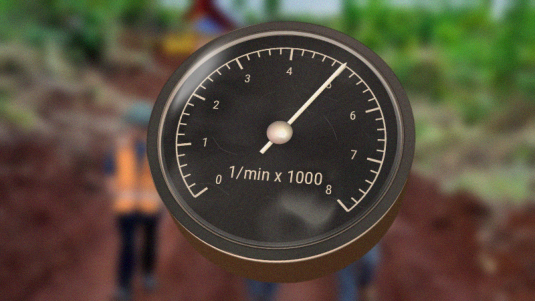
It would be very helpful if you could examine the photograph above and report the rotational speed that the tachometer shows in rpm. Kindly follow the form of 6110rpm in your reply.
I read 5000rpm
